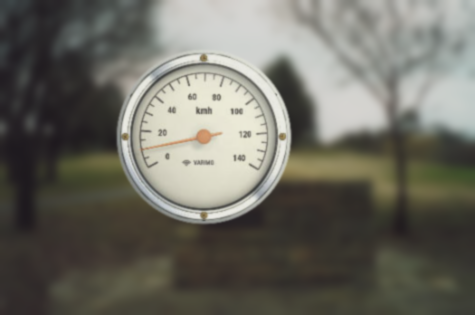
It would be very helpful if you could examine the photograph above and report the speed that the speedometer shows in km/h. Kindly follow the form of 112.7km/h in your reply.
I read 10km/h
